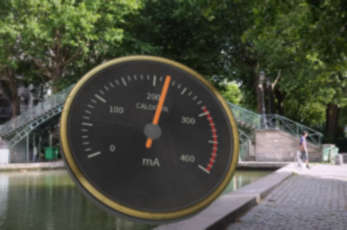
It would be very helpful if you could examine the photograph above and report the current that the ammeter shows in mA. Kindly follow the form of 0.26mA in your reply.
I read 220mA
